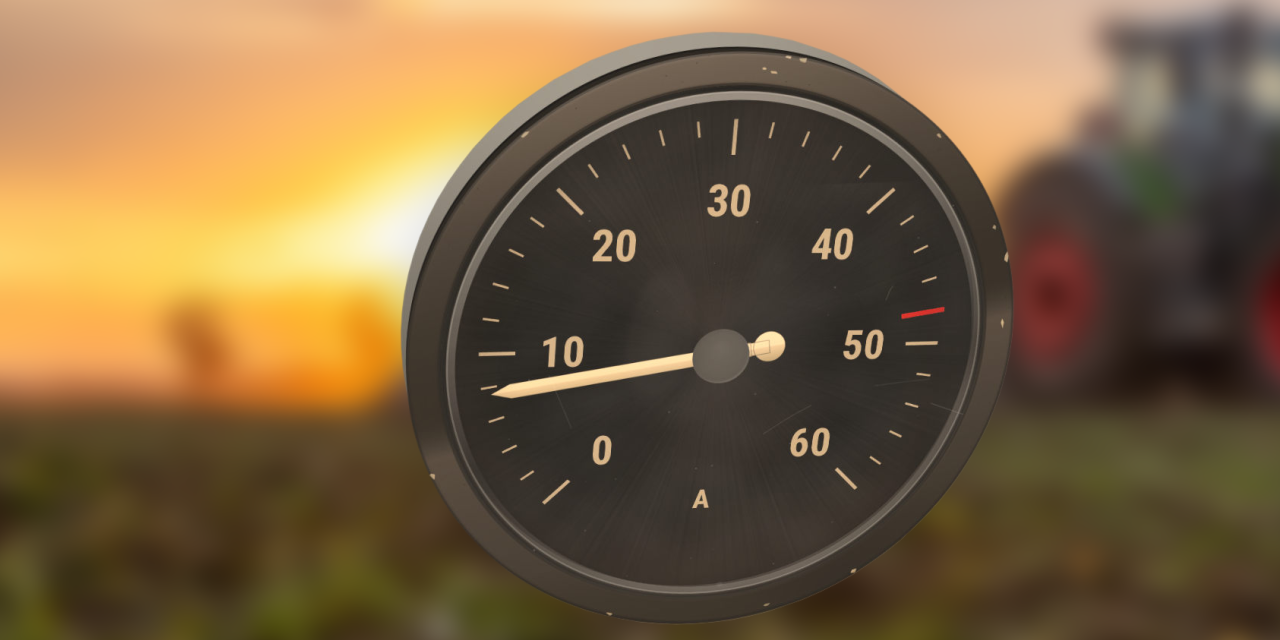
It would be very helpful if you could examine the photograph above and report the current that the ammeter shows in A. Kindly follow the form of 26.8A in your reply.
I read 8A
